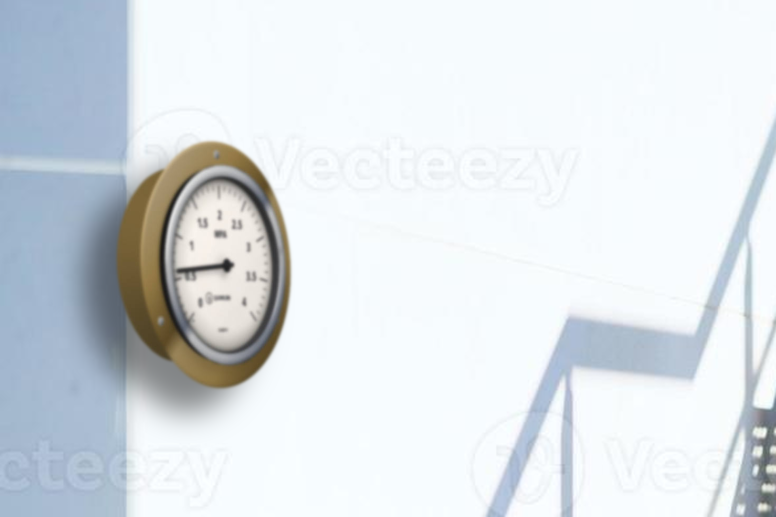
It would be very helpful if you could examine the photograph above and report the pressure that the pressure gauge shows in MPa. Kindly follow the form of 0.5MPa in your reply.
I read 0.6MPa
